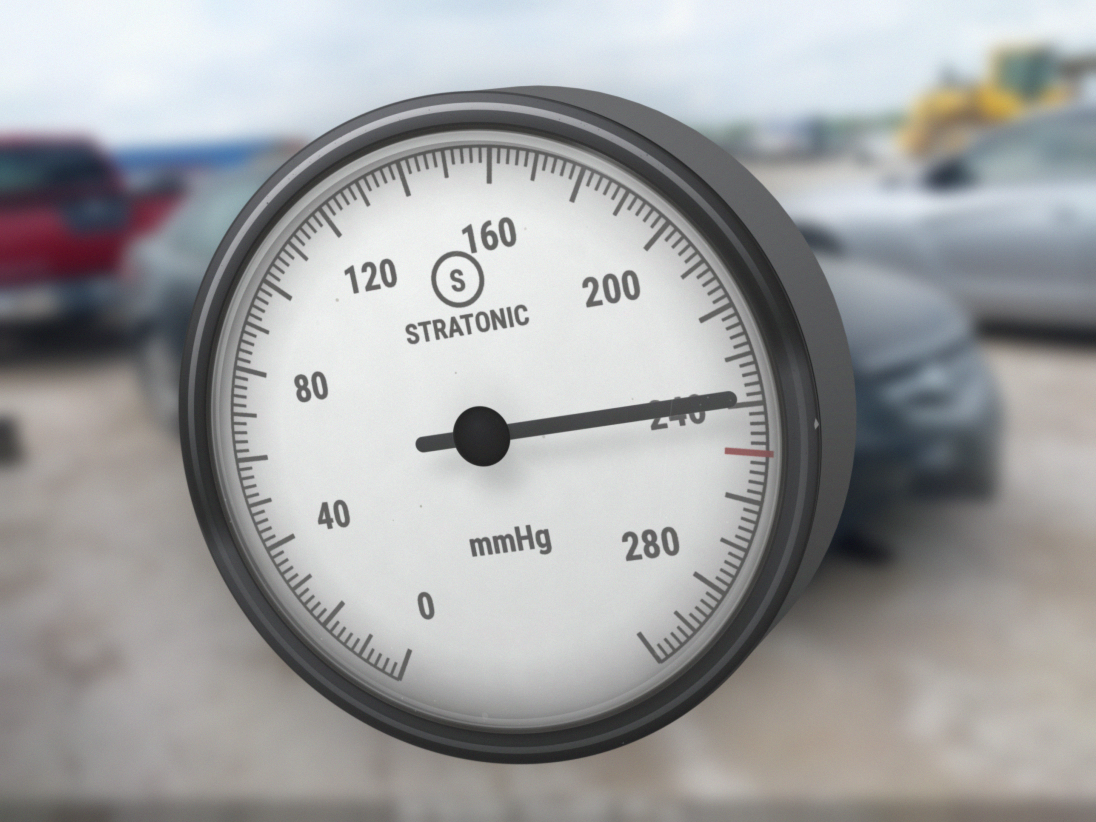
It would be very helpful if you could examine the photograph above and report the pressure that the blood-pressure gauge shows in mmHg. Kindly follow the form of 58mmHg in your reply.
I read 238mmHg
